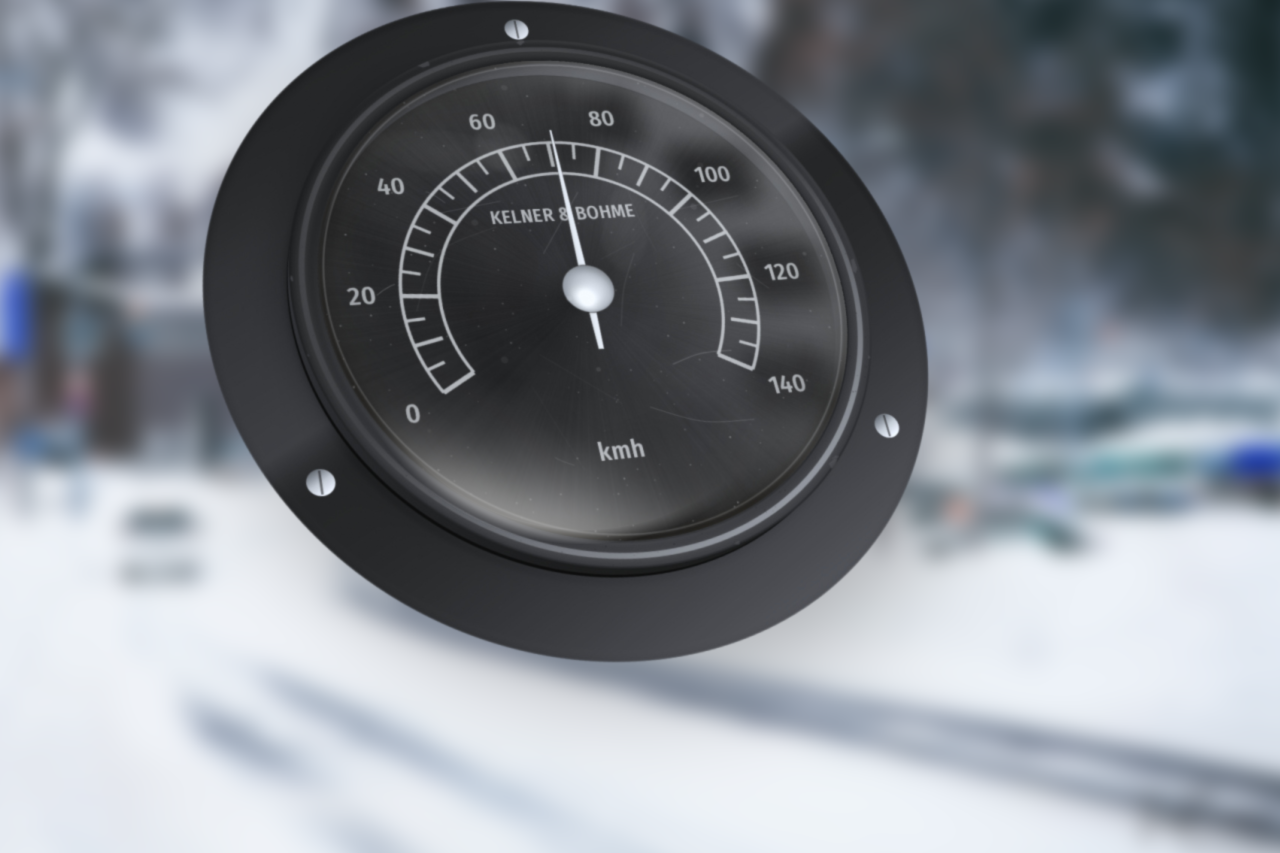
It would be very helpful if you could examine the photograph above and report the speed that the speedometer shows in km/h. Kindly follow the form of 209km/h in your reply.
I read 70km/h
